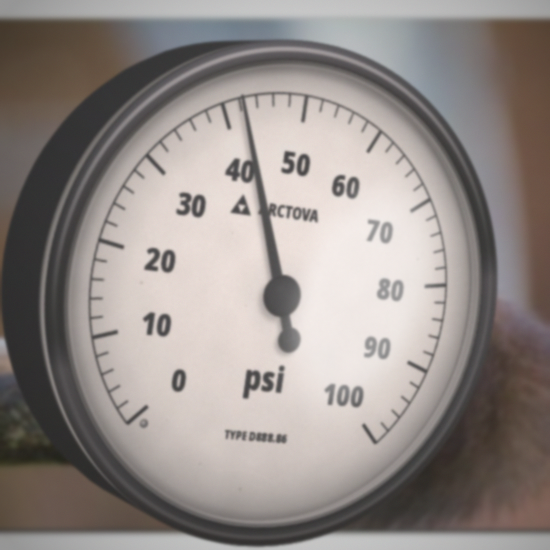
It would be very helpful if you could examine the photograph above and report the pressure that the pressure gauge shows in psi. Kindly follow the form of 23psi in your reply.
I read 42psi
